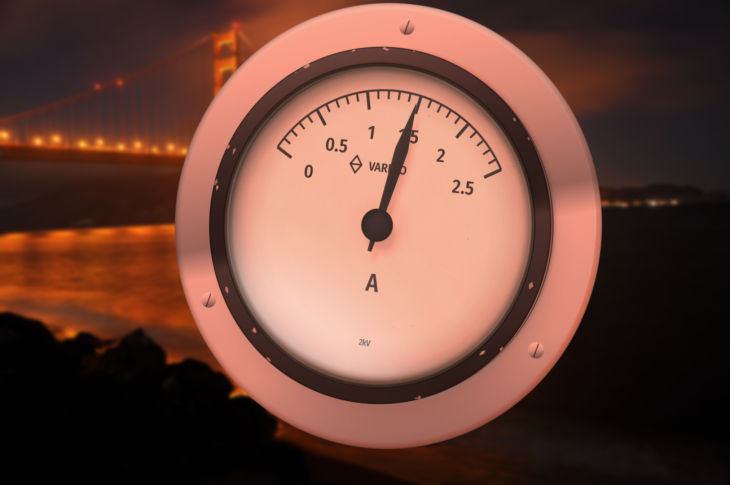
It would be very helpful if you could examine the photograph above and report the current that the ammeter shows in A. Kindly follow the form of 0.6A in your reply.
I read 1.5A
